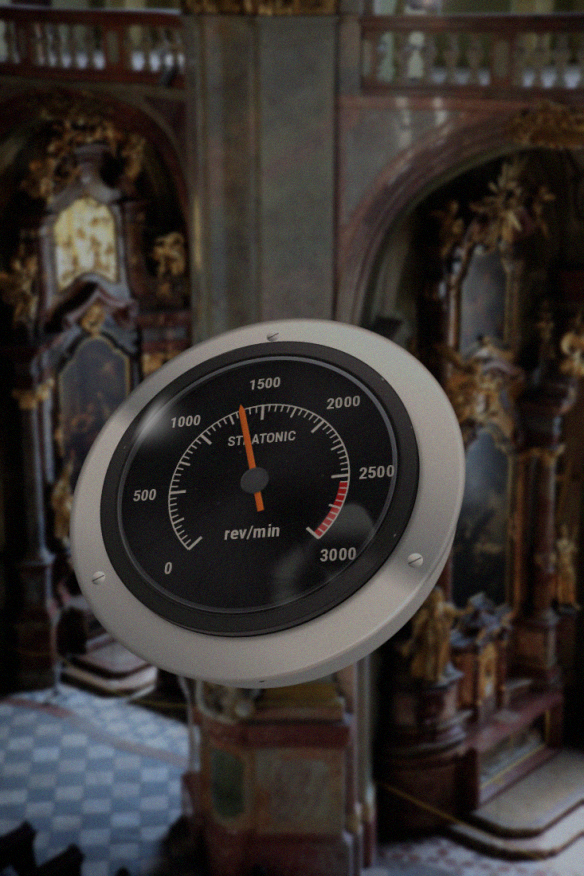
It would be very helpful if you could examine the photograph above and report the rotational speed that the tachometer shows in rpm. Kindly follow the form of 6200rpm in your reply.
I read 1350rpm
